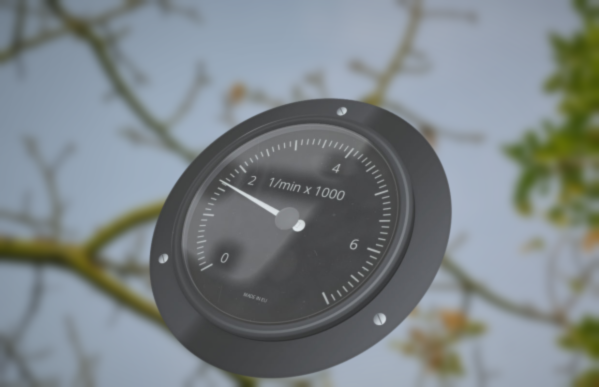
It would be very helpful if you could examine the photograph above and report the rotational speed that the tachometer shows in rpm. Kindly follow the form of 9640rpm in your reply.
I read 1600rpm
